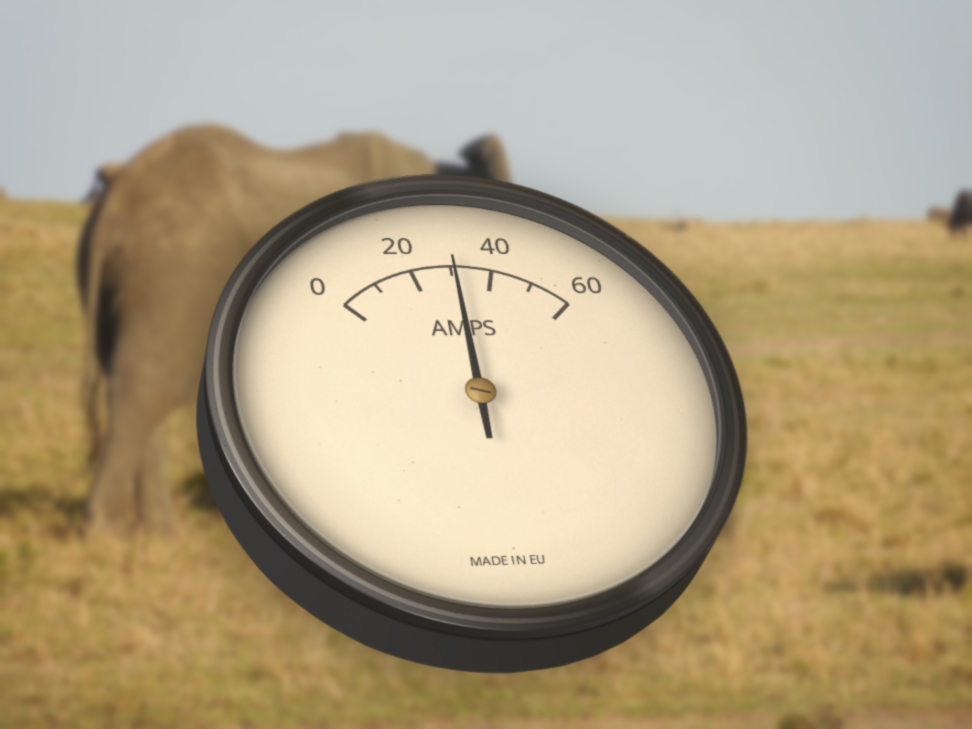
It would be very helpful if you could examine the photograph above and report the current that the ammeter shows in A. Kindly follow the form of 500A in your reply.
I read 30A
